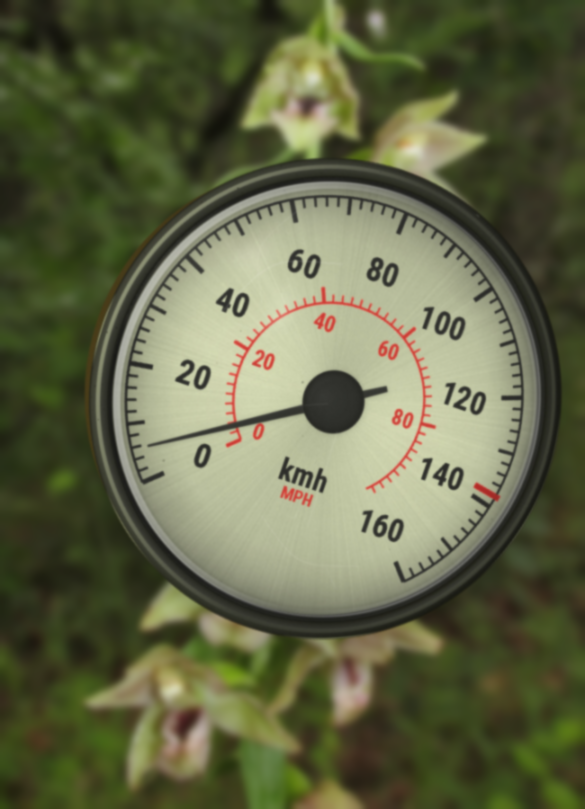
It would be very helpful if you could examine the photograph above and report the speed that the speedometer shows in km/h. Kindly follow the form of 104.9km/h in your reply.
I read 6km/h
